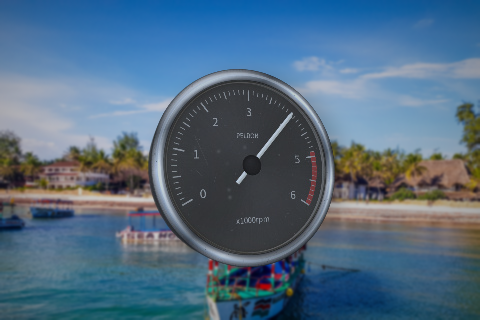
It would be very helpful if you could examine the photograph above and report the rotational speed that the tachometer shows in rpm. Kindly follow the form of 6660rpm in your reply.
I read 4000rpm
